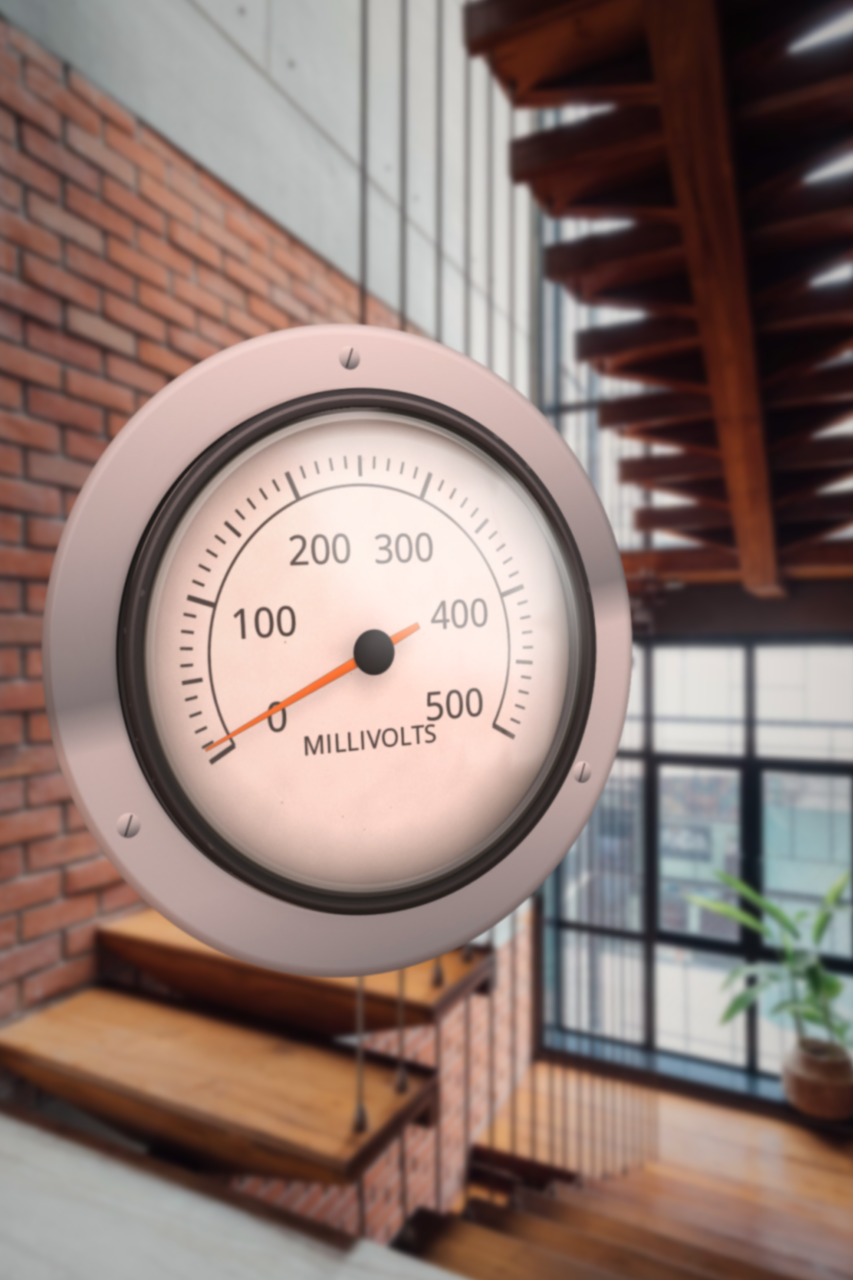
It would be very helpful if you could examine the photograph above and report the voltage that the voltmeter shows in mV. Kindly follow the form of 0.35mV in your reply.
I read 10mV
